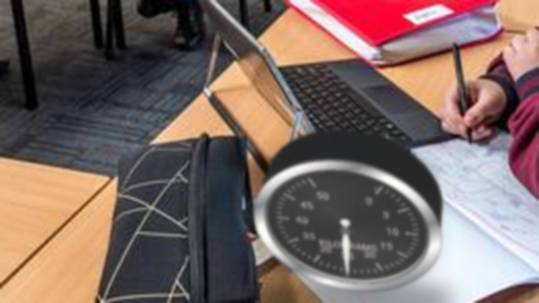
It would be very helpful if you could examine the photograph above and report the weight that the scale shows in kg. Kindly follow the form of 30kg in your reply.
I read 25kg
